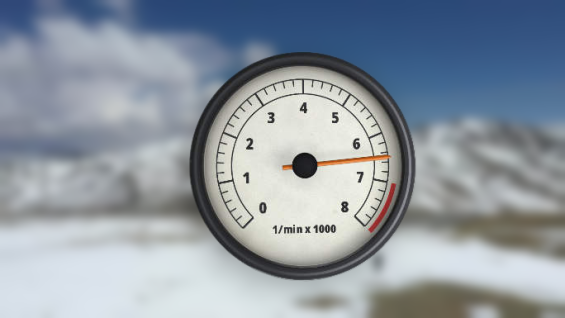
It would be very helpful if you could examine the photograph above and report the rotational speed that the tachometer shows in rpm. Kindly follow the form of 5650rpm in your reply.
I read 6500rpm
